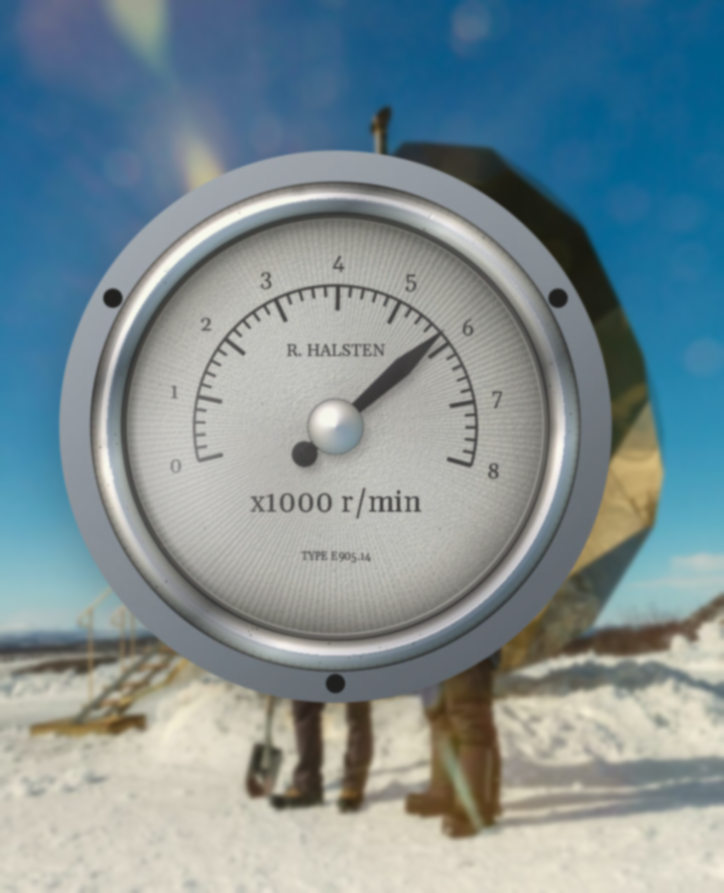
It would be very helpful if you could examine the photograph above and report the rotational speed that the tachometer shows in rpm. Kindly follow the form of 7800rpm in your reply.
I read 5800rpm
